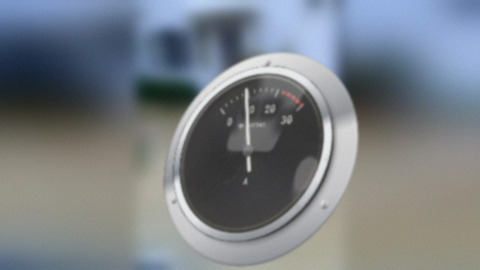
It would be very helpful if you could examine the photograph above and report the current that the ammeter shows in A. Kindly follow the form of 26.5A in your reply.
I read 10A
